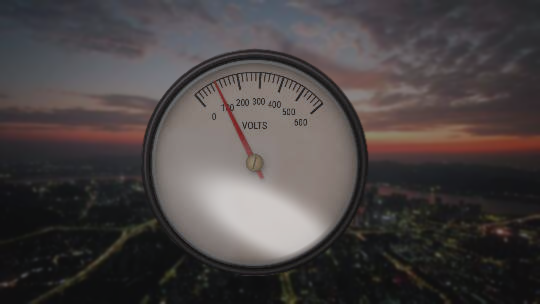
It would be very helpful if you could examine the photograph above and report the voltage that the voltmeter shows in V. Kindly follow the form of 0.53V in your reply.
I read 100V
